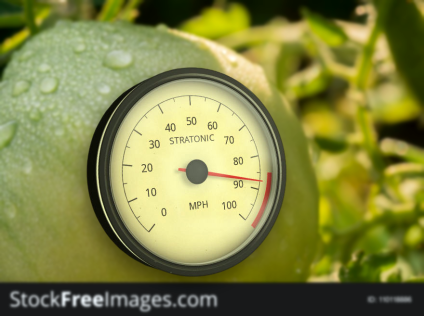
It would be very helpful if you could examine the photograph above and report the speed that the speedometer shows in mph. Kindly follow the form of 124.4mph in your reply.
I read 87.5mph
